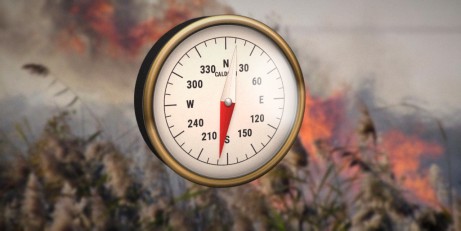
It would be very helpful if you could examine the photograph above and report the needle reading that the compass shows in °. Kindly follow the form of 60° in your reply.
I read 190°
